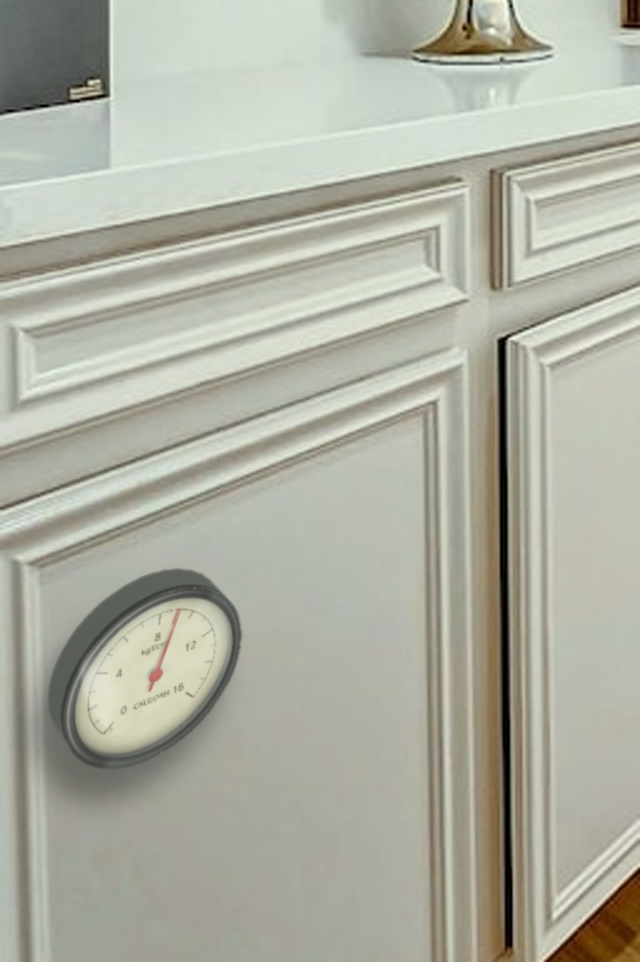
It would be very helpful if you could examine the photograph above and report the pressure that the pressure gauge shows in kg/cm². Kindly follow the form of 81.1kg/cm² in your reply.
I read 9kg/cm²
